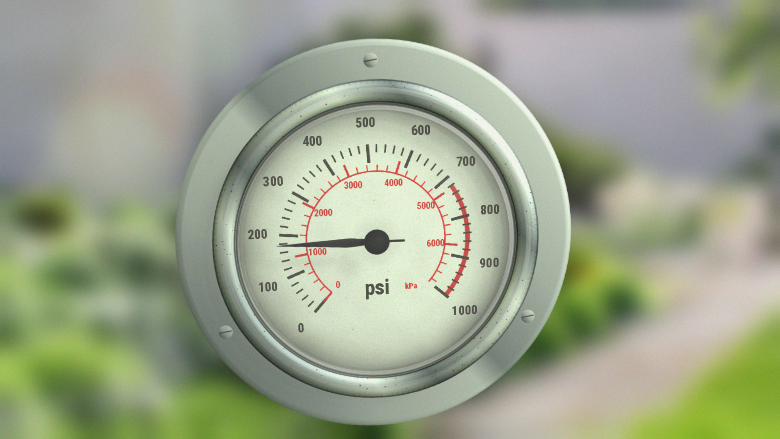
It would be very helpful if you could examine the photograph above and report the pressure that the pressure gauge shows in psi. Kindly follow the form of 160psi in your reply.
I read 180psi
